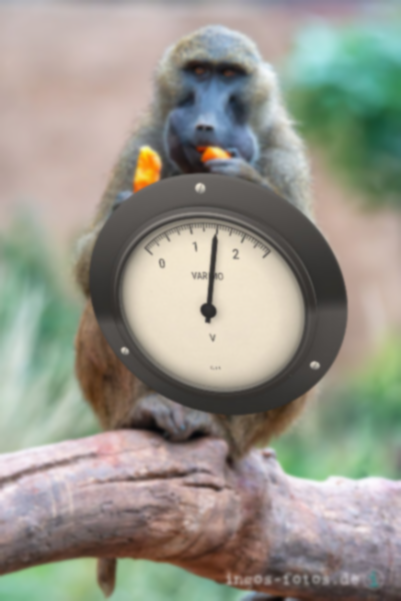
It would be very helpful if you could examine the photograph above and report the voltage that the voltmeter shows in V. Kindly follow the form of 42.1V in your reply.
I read 1.5V
